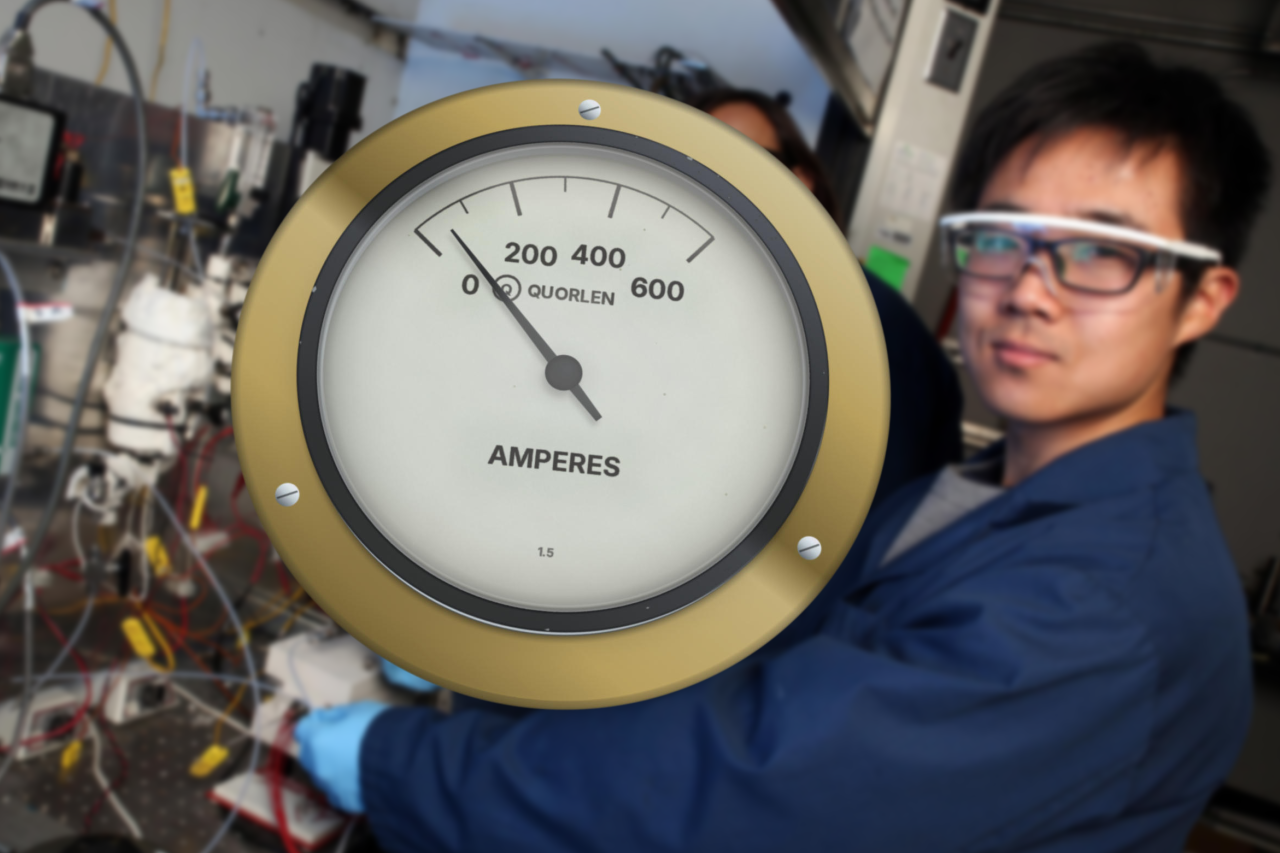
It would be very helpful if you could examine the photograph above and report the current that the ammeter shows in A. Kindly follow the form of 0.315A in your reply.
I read 50A
